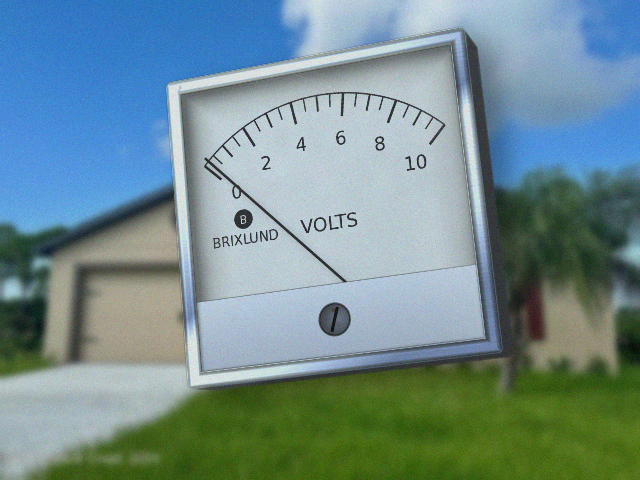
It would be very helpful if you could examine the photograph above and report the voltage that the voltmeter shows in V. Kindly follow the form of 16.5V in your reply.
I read 0.25V
